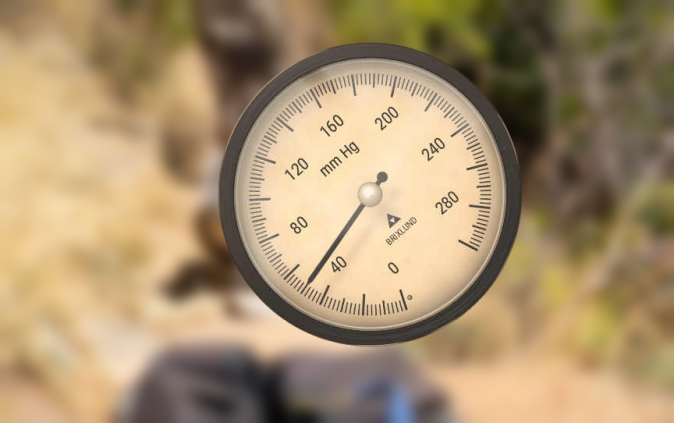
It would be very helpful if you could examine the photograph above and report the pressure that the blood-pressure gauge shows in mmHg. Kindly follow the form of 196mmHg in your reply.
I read 50mmHg
